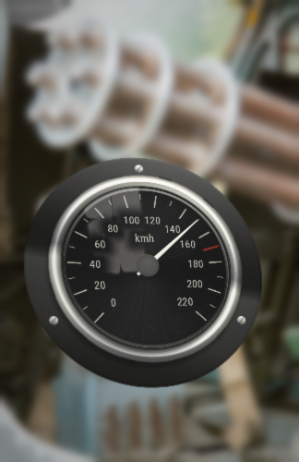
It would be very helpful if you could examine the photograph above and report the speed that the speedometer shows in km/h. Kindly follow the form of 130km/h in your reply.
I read 150km/h
